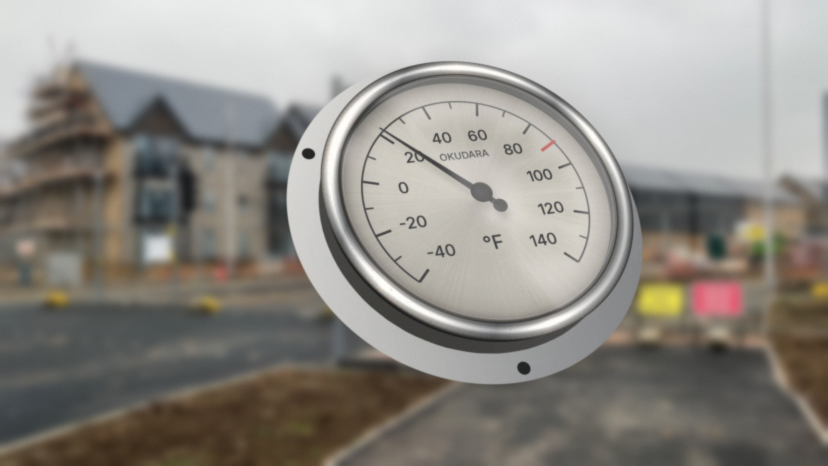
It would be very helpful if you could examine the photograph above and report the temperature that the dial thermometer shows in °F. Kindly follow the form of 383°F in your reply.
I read 20°F
